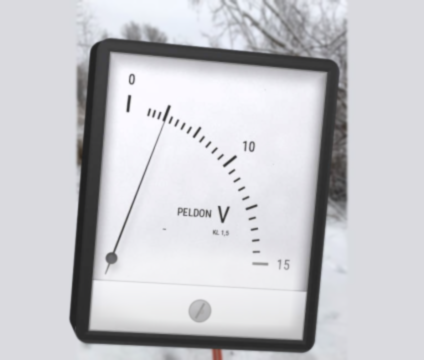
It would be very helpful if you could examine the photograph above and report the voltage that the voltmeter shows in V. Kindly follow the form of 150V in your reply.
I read 5V
